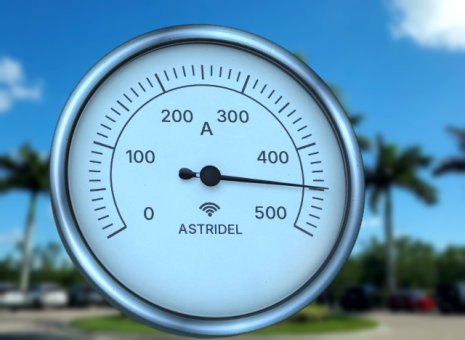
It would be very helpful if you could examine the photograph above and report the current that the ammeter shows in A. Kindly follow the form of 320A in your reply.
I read 450A
